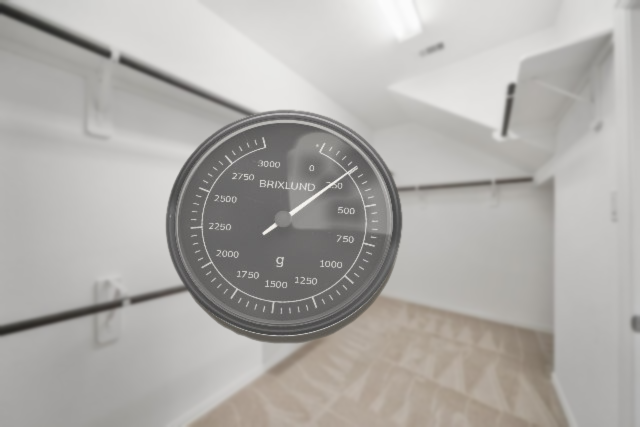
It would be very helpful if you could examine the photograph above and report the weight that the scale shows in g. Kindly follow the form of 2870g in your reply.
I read 250g
